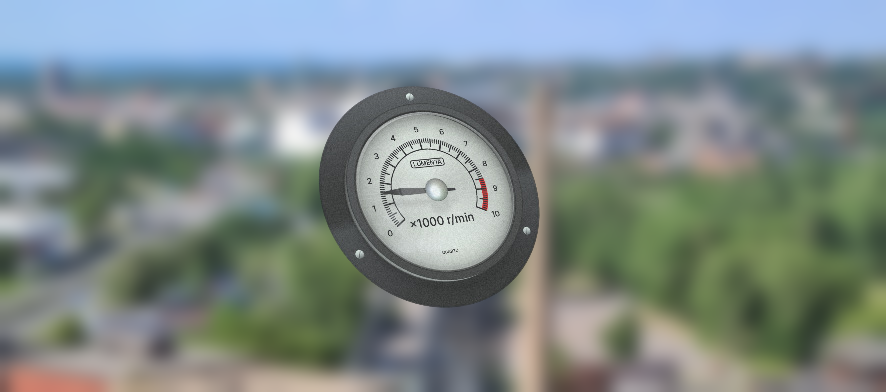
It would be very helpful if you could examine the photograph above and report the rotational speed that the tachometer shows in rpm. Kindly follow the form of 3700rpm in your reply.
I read 1500rpm
